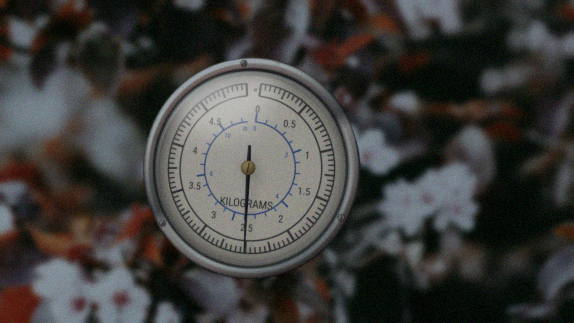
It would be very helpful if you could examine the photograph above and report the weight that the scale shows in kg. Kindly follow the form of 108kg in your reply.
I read 2.5kg
